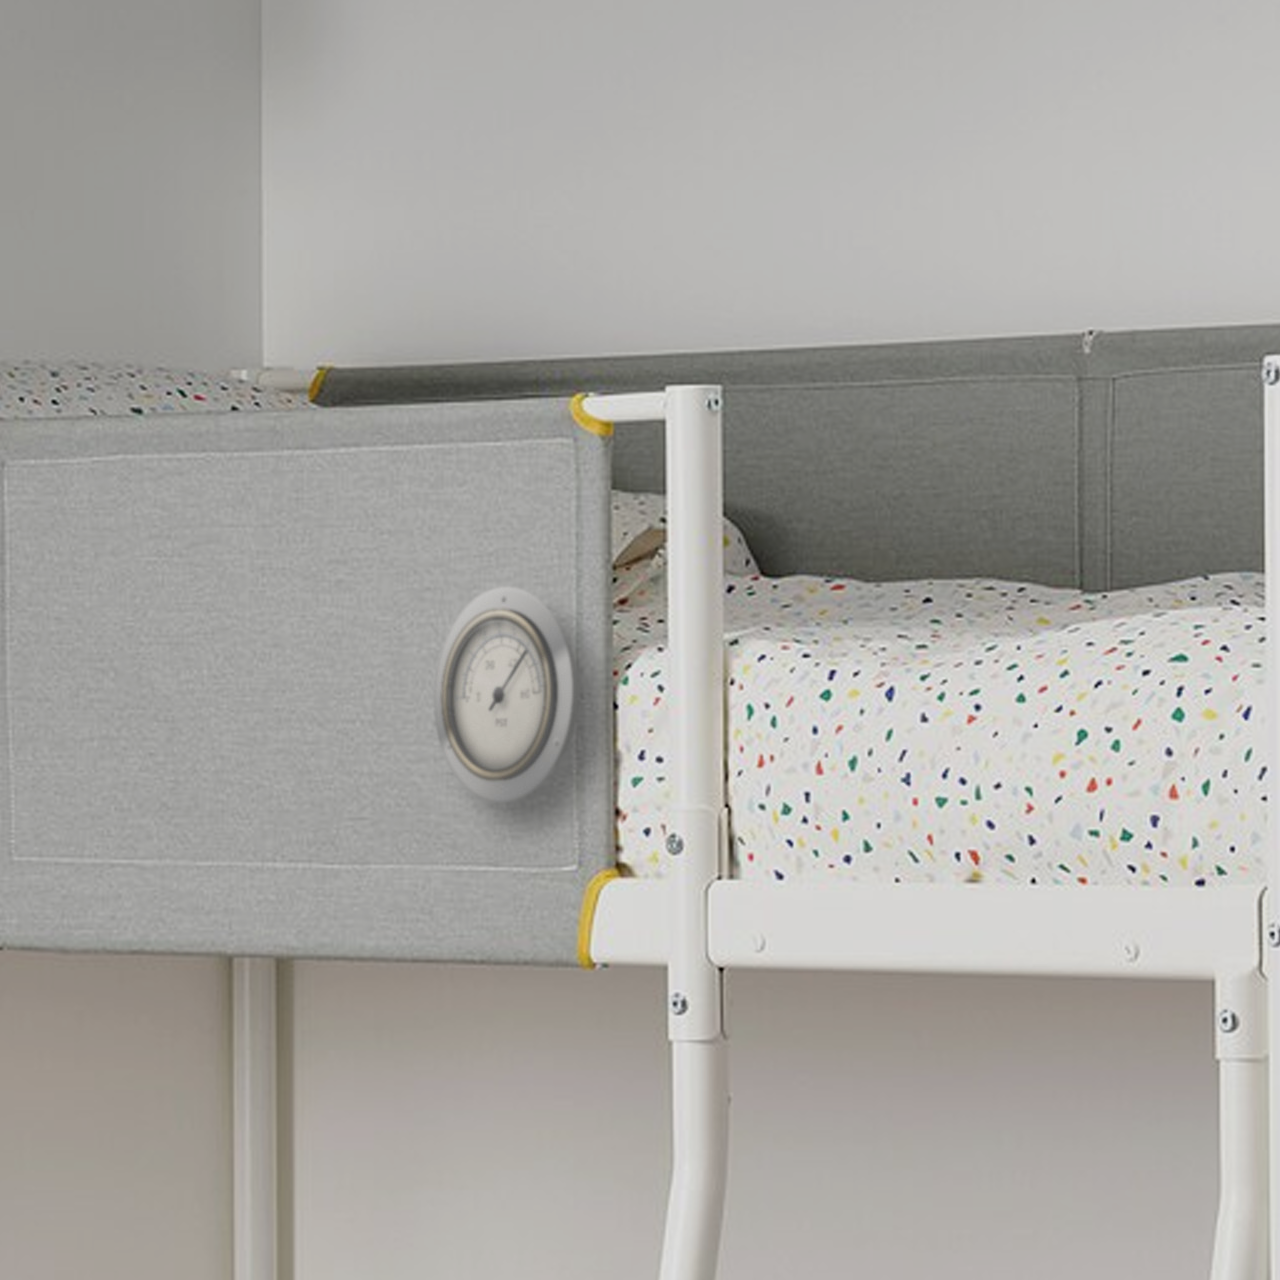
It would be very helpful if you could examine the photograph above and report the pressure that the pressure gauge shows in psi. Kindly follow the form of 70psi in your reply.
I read 45psi
